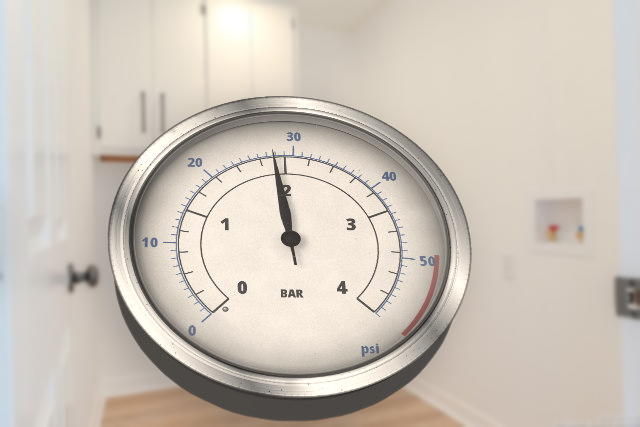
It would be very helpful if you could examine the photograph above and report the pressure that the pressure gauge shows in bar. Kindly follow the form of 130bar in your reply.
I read 1.9bar
